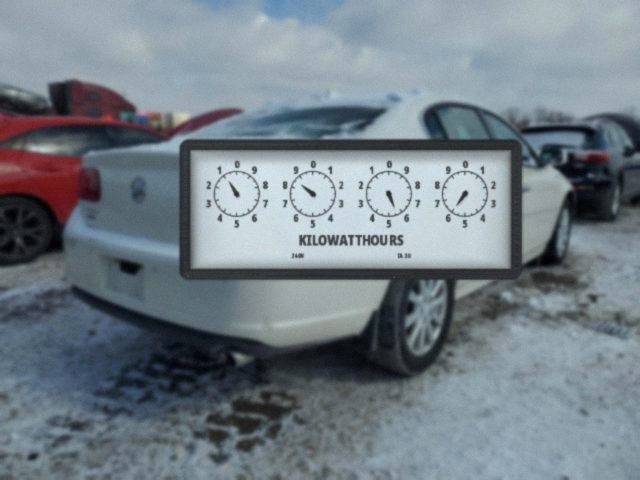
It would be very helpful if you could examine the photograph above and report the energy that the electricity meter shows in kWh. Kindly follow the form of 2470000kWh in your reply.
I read 856kWh
